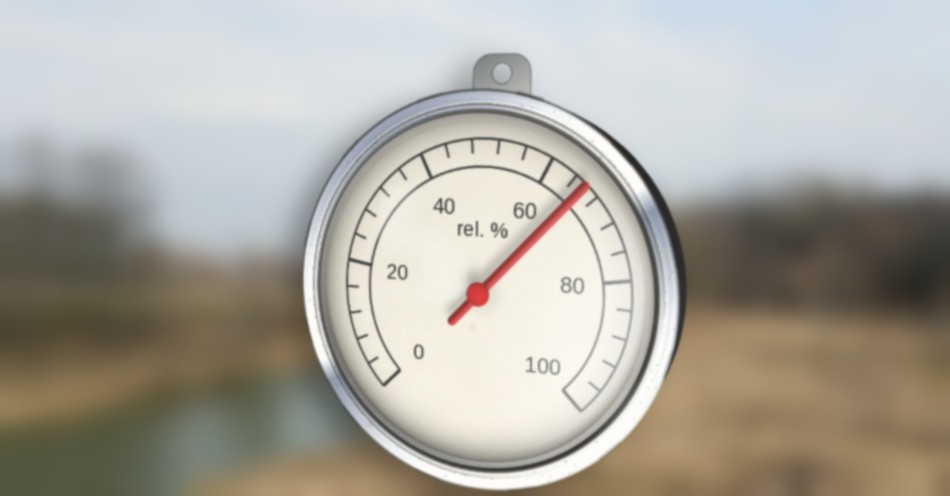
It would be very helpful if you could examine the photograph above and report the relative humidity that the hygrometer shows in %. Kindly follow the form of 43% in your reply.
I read 66%
